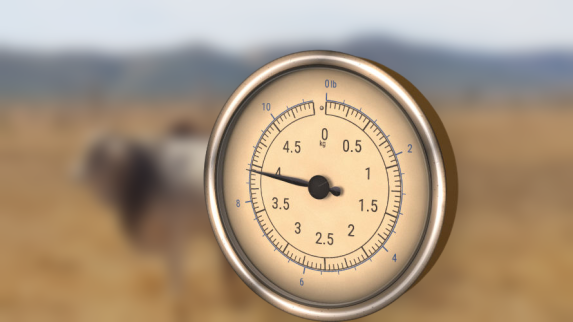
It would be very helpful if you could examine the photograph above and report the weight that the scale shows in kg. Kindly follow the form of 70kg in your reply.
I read 3.95kg
